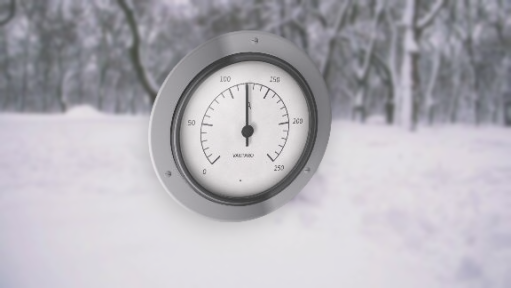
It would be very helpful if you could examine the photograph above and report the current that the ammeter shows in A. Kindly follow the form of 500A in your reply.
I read 120A
